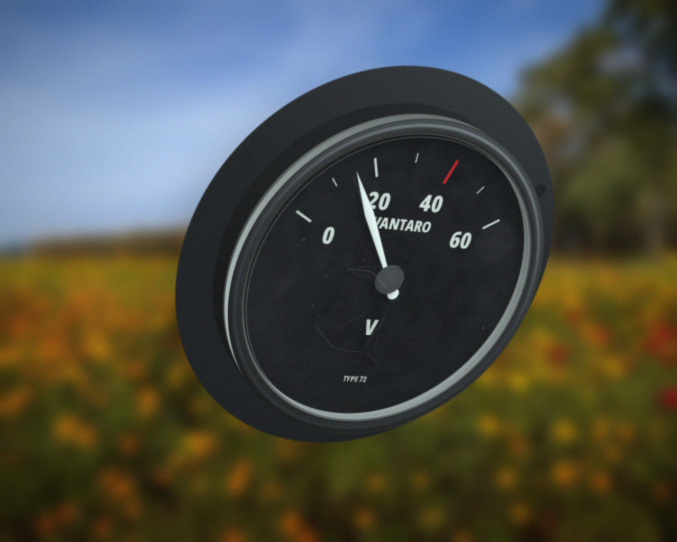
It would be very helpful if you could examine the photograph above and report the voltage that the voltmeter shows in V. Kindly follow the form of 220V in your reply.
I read 15V
